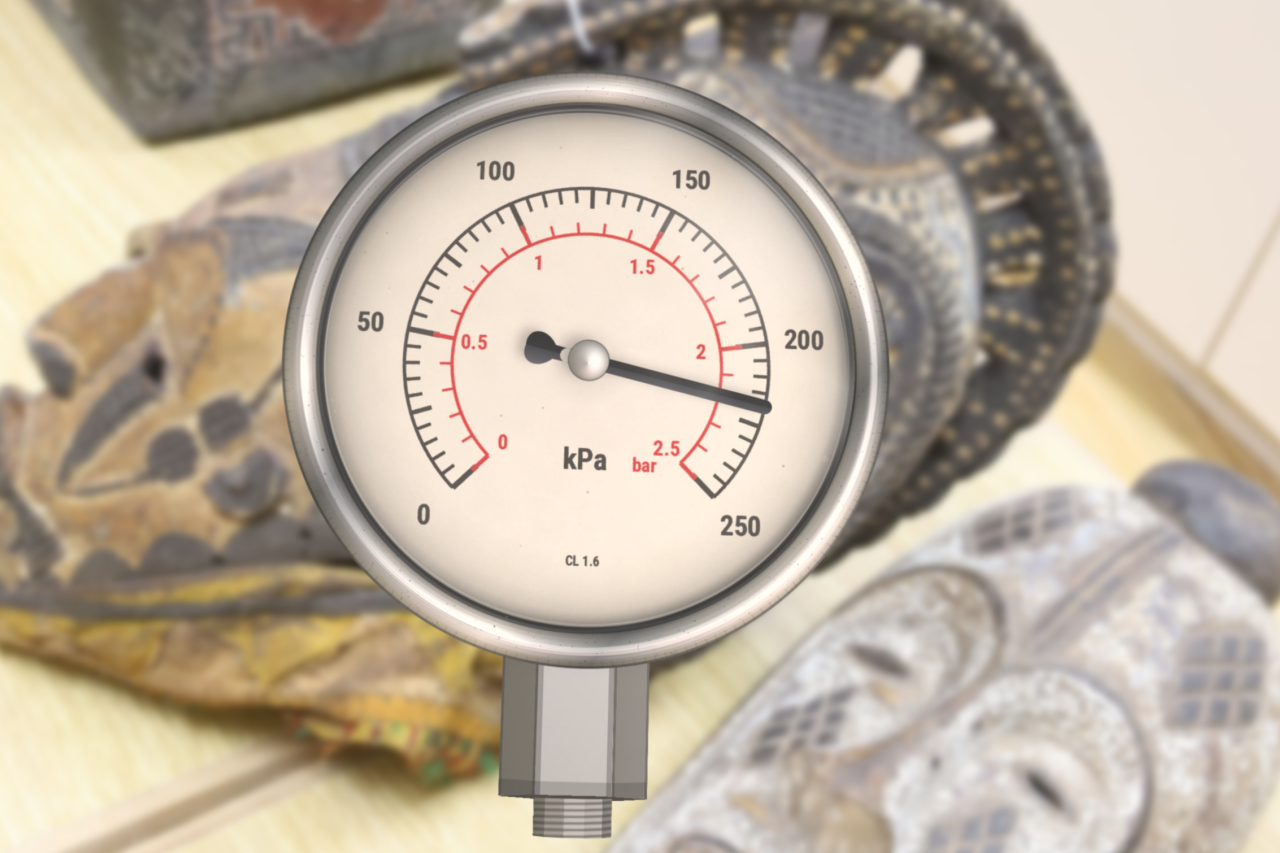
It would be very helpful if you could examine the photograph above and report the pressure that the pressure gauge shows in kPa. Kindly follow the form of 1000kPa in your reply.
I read 220kPa
